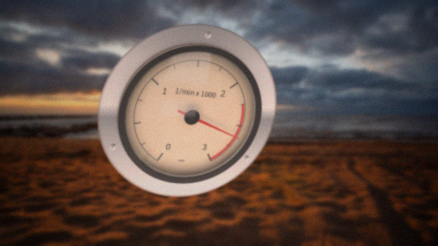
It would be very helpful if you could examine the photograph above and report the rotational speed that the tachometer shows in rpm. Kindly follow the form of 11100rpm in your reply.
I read 2625rpm
